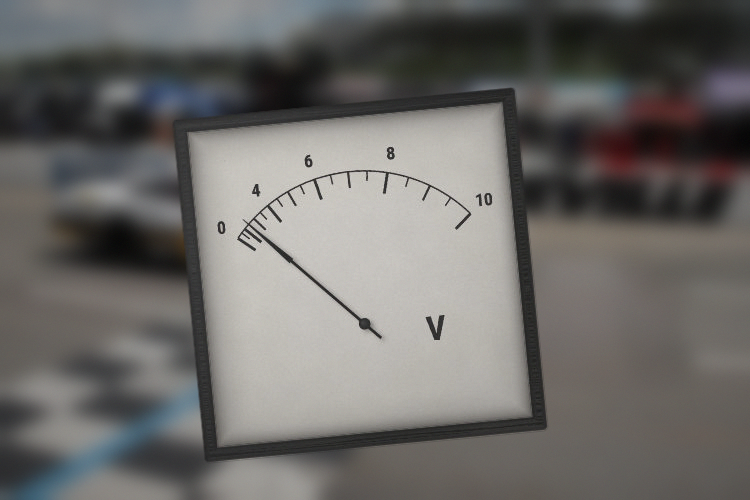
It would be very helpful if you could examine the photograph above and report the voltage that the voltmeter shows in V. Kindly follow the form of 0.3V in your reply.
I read 2.5V
